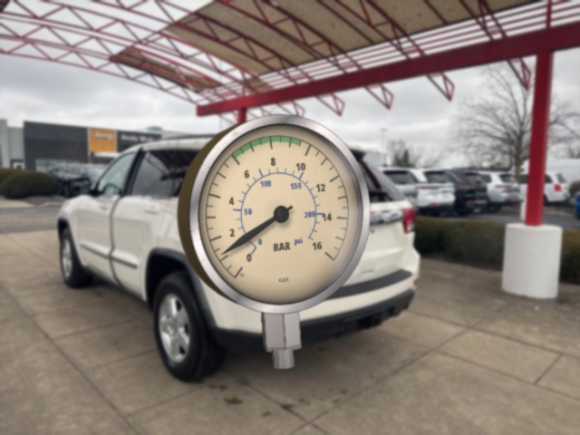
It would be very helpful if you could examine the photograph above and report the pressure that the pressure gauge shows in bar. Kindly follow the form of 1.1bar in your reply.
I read 1.25bar
